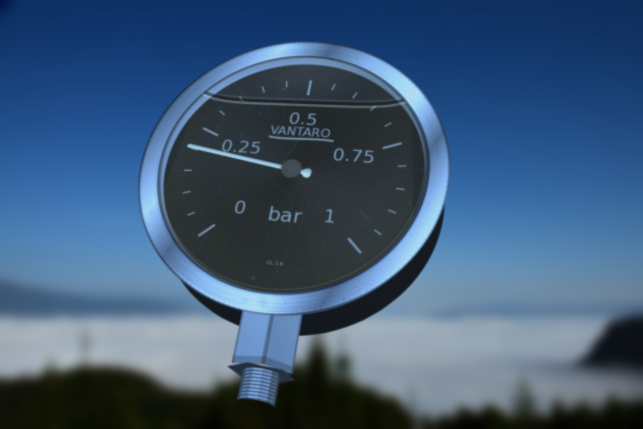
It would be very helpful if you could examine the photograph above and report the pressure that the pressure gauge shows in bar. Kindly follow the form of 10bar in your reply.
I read 0.2bar
